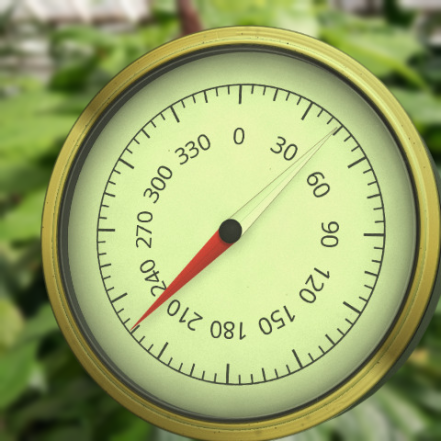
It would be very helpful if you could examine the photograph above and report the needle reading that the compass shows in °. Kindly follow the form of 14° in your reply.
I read 225°
